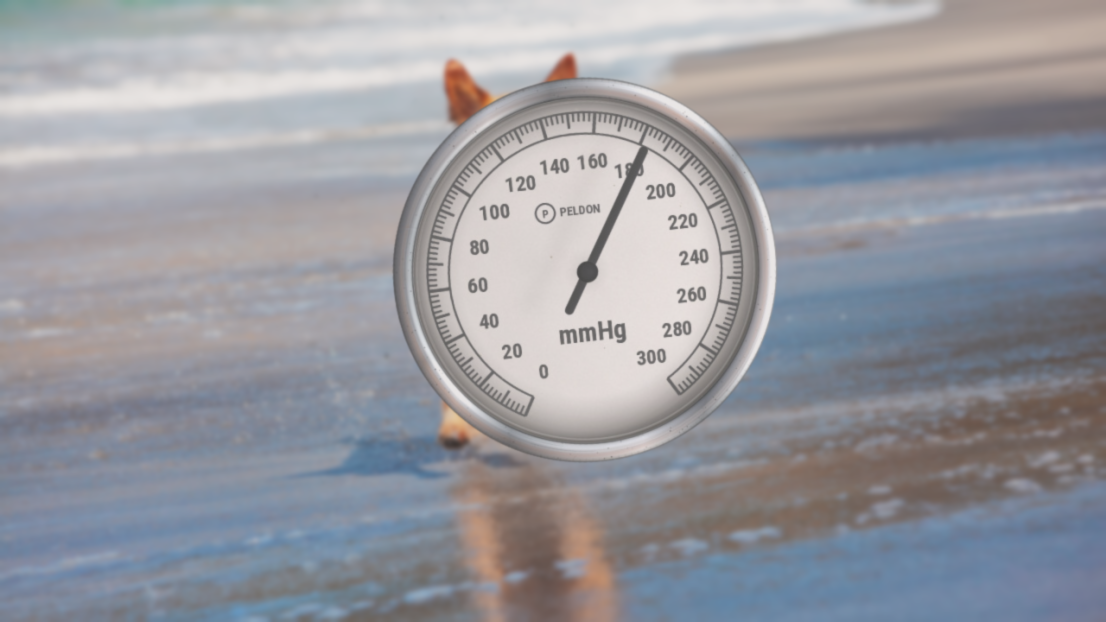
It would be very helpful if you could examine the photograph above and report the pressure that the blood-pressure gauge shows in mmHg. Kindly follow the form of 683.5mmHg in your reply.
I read 182mmHg
